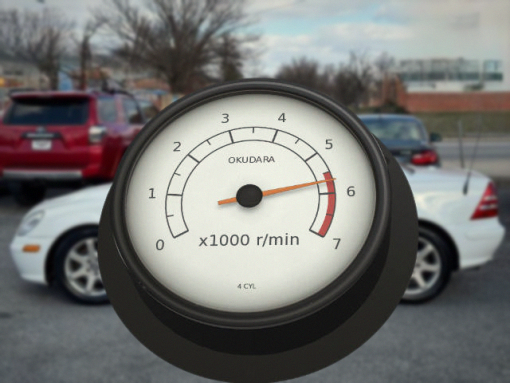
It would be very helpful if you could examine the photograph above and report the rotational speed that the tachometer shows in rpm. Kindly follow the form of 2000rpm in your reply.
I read 5750rpm
